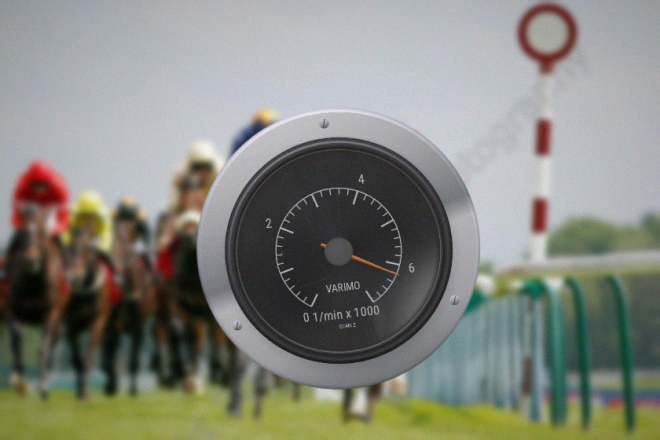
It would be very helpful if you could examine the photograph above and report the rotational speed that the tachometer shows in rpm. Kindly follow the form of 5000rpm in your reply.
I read 6200rpm
